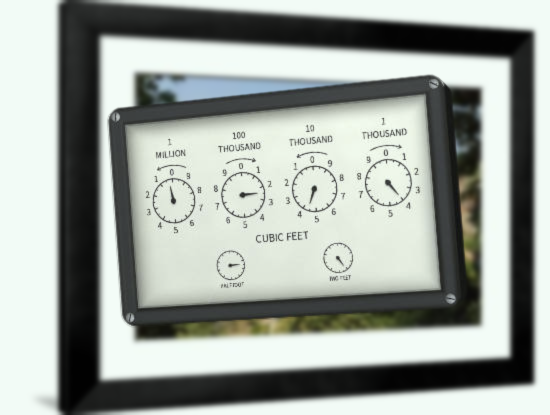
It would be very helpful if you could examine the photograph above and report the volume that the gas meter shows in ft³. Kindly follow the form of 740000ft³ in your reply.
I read 24400ft³
